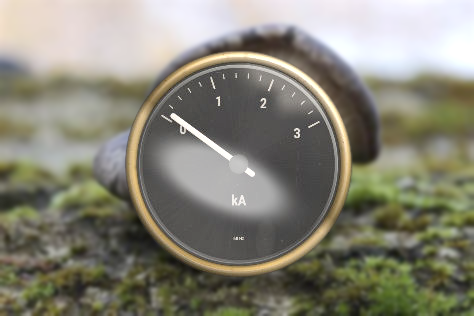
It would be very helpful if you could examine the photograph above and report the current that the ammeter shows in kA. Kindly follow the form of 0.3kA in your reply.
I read 0.1kA
